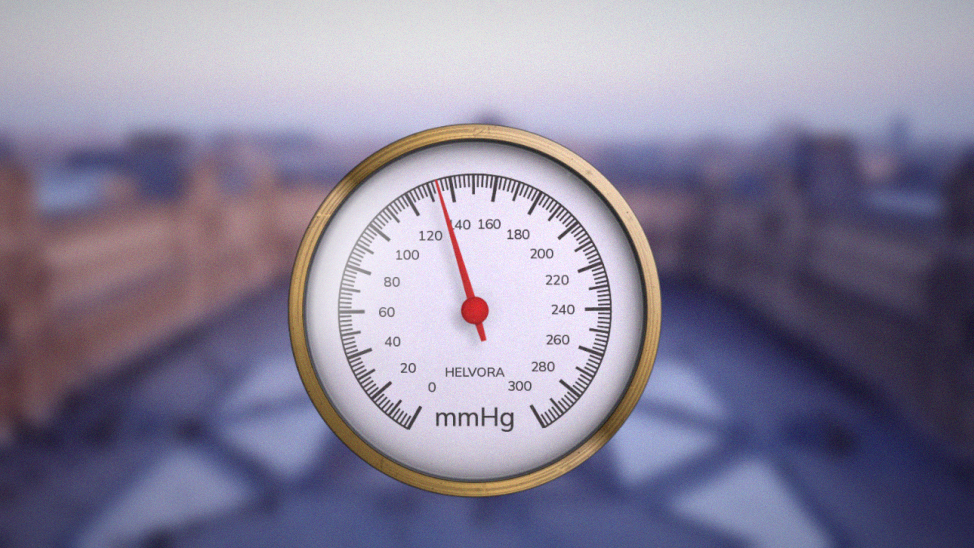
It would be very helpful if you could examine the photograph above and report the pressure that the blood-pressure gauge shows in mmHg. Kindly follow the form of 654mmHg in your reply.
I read 134mmHg
